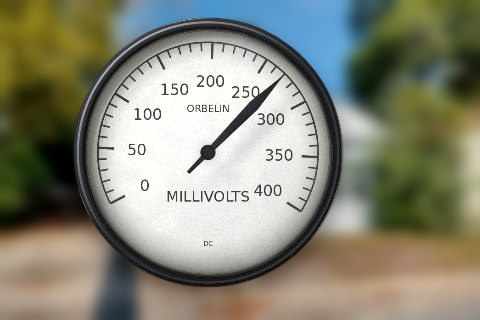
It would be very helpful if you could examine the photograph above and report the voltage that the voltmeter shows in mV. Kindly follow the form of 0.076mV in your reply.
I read 270mV
